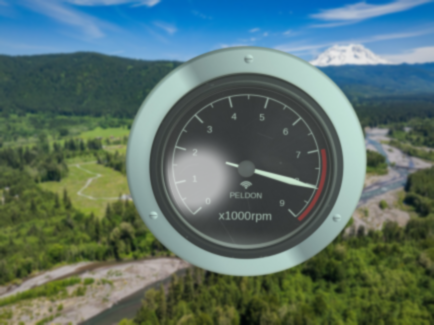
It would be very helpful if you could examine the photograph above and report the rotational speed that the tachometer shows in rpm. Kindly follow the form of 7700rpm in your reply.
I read 8000rpm
